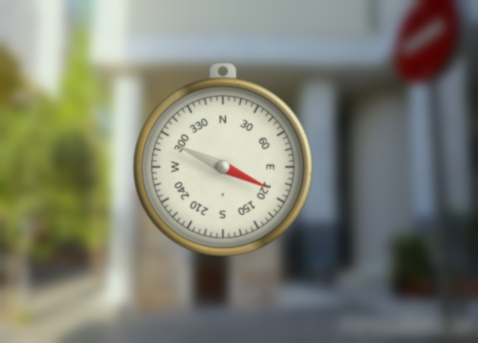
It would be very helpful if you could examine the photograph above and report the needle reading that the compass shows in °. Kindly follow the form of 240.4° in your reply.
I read 115°
